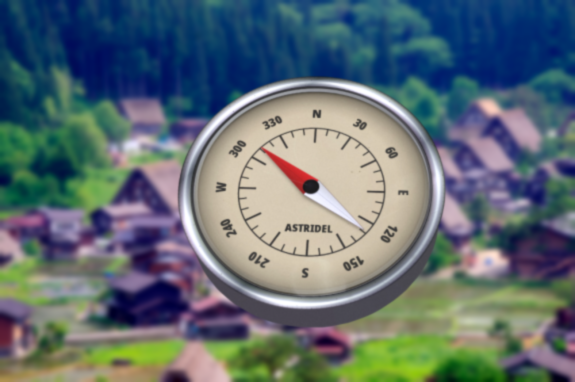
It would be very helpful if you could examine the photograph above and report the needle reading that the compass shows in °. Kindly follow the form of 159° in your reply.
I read 310°
